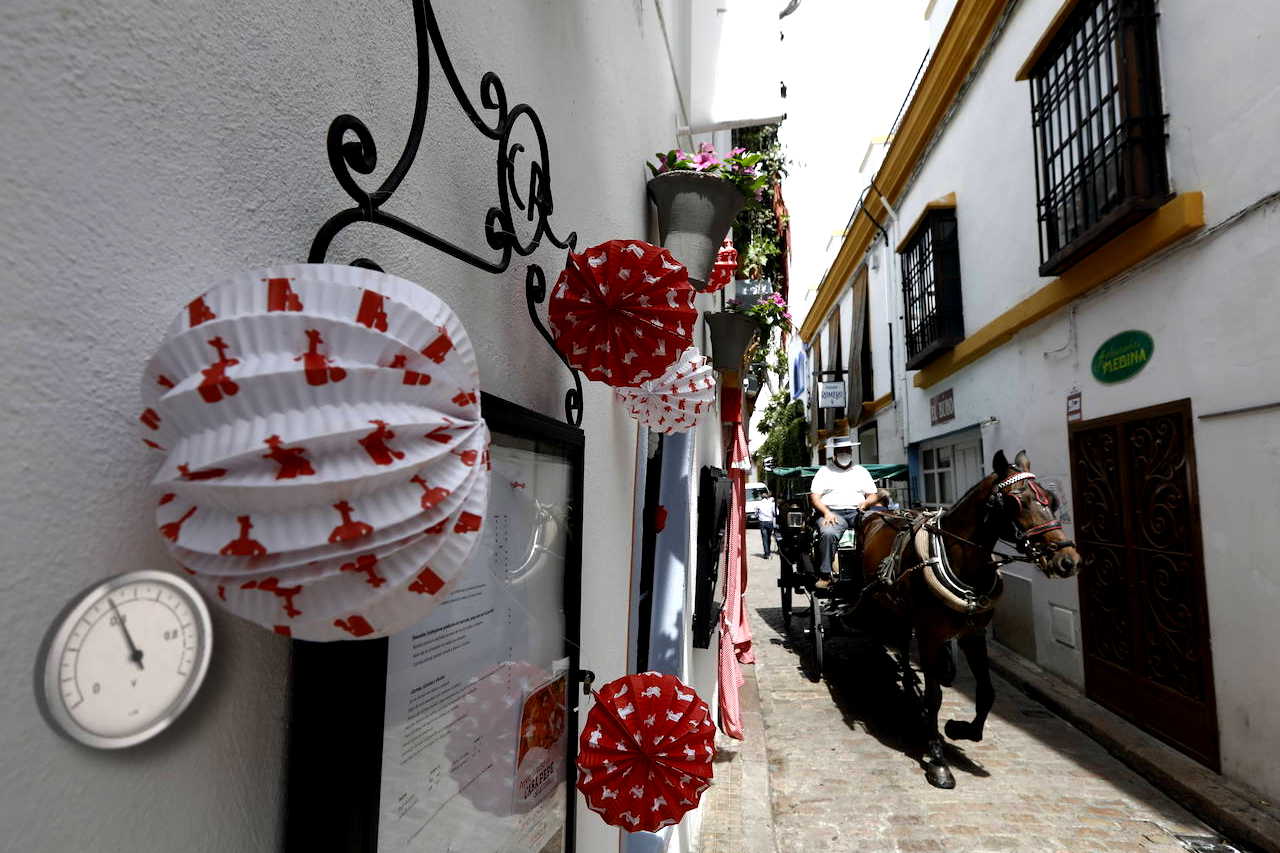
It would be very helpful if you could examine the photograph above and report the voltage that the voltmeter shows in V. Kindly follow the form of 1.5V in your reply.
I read 0.4V
